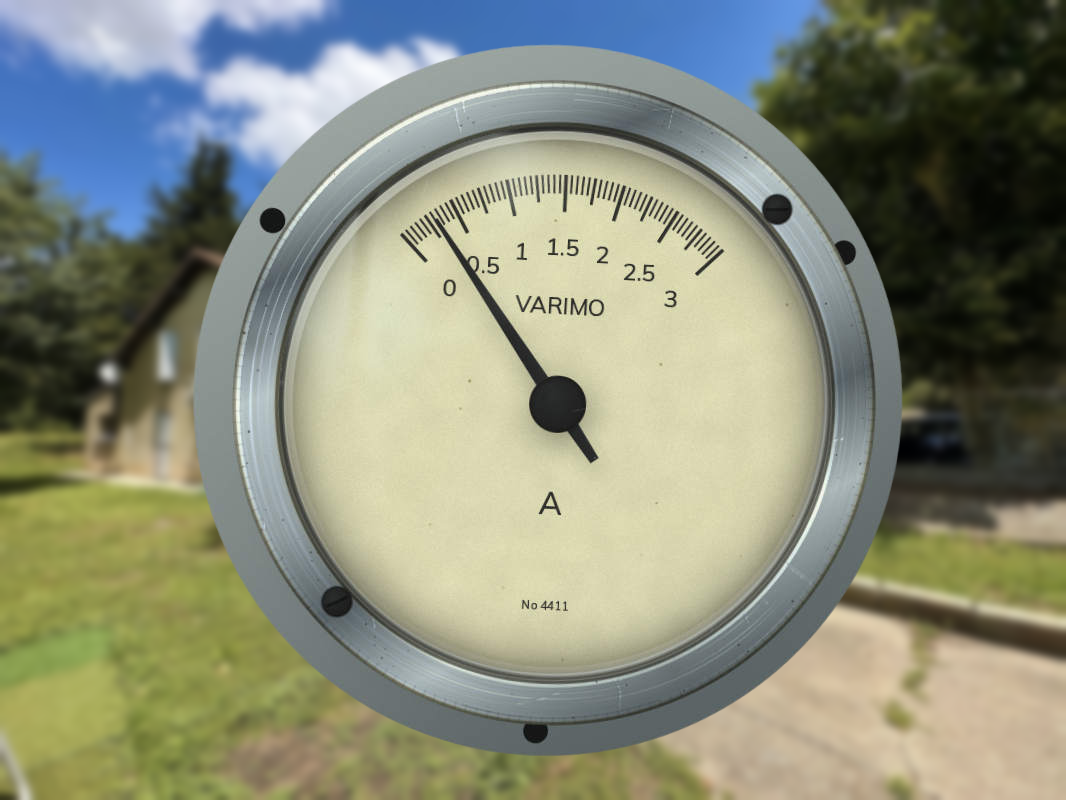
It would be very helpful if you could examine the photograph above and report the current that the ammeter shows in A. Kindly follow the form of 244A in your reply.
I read 0.3A
